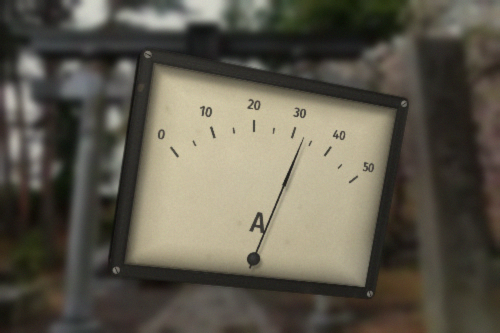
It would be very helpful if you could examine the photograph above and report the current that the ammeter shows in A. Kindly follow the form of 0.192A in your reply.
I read 32.5A
